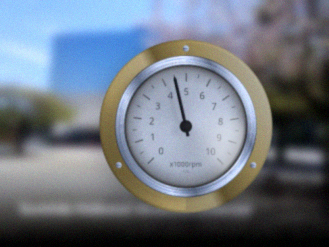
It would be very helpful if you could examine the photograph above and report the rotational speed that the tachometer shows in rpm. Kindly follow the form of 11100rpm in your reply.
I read 4500rpm
